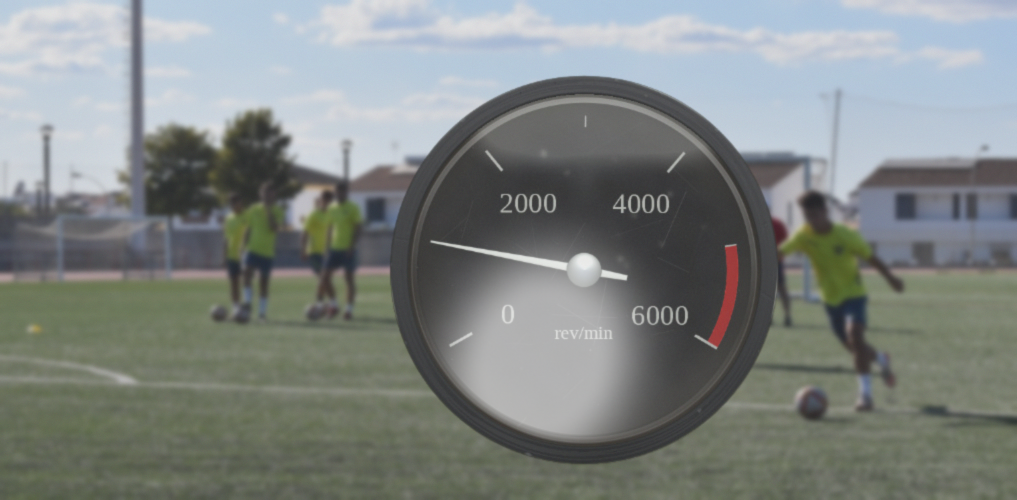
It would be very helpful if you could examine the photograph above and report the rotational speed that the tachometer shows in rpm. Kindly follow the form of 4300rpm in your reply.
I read 1000rpm
